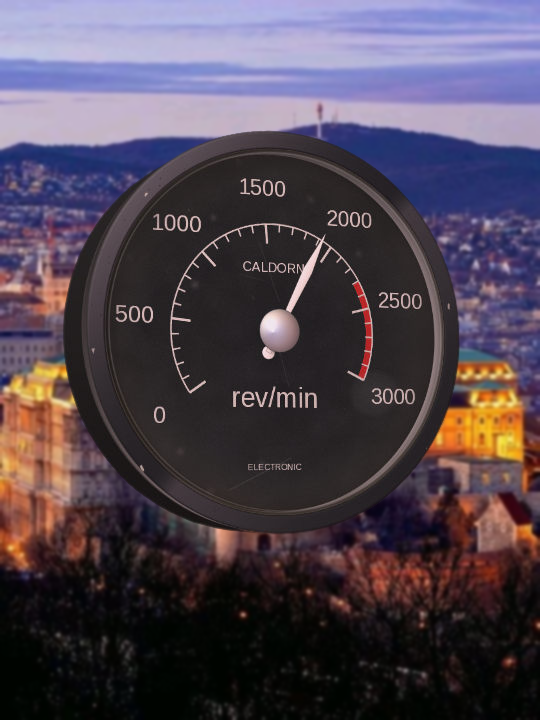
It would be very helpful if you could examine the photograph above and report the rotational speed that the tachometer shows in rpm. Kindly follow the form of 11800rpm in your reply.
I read 1900rpm
